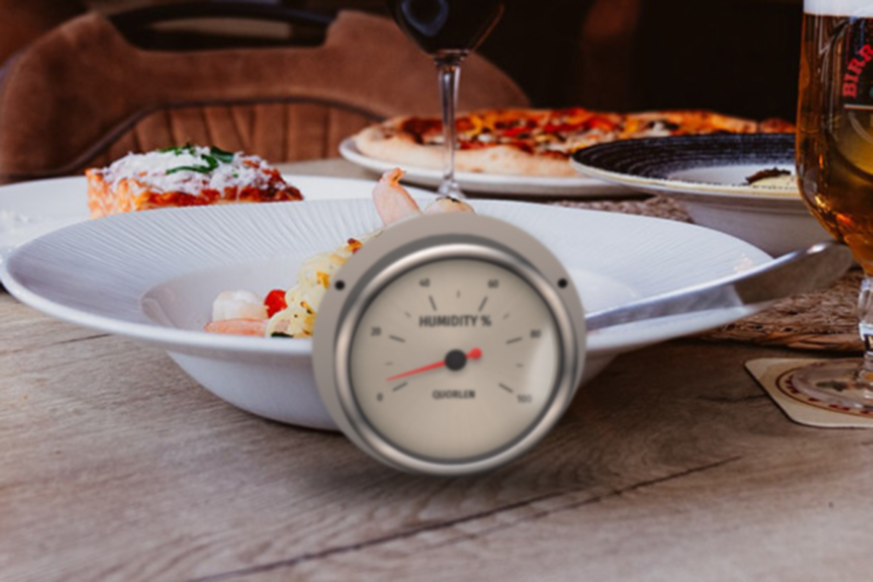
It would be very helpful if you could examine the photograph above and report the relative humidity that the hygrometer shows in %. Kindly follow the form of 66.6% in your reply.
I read 5%
